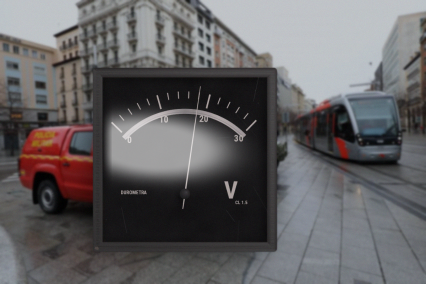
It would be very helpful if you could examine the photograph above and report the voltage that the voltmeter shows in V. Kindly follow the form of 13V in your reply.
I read 18V
